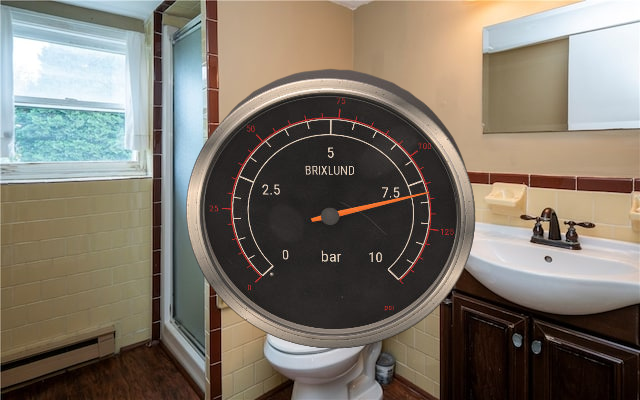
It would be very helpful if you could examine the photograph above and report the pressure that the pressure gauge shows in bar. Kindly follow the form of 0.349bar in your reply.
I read 7.75bar
